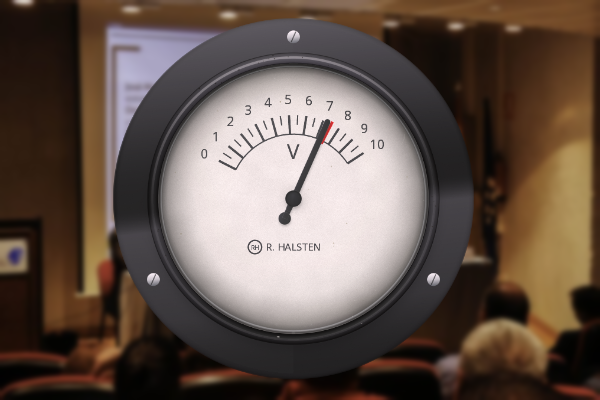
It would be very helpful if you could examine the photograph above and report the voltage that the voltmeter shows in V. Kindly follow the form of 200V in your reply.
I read 7.25V
